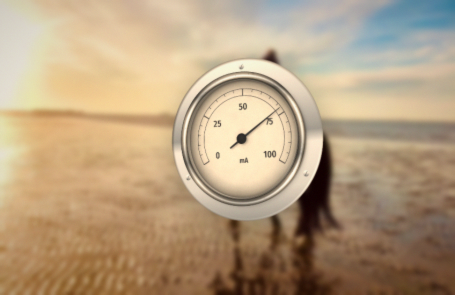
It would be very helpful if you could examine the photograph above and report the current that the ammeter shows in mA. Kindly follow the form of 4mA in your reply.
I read 72.5mA
